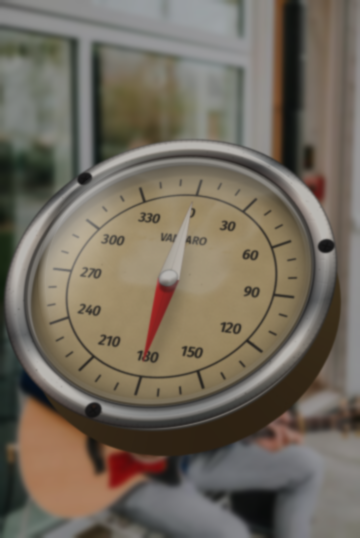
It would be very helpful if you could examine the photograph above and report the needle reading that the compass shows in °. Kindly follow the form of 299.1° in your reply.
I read 180°
